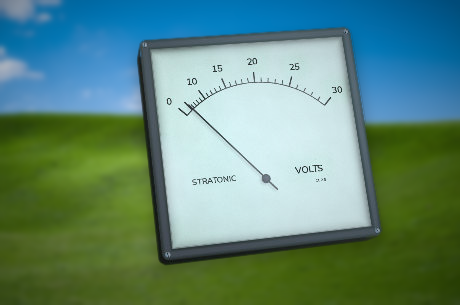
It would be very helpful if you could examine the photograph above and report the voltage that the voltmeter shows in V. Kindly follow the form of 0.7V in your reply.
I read 5V
